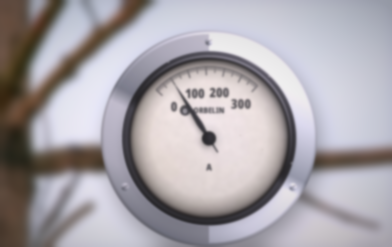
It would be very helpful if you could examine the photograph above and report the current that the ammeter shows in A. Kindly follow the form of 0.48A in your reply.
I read 50A
